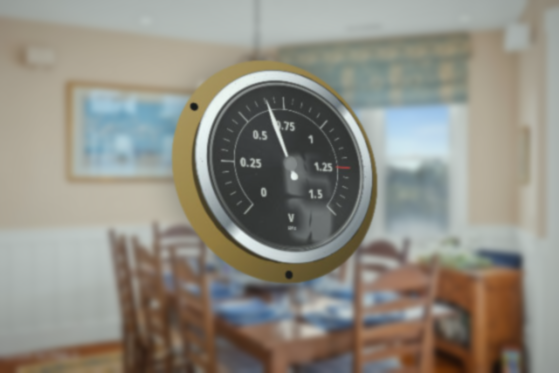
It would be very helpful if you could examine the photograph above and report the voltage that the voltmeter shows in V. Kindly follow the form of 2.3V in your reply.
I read 0.65V
